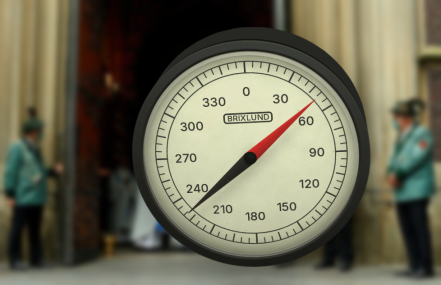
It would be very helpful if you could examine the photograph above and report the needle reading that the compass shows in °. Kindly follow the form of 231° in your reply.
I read 50°
